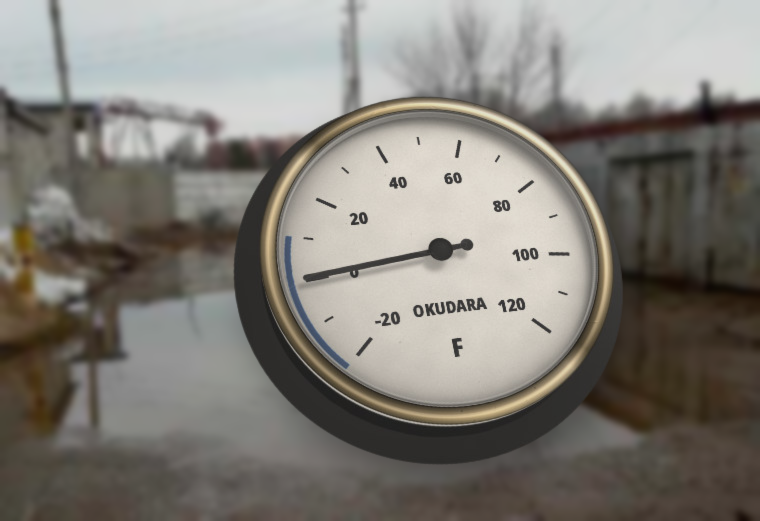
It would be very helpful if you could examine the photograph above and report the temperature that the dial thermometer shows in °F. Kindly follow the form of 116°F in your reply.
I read 0°F
